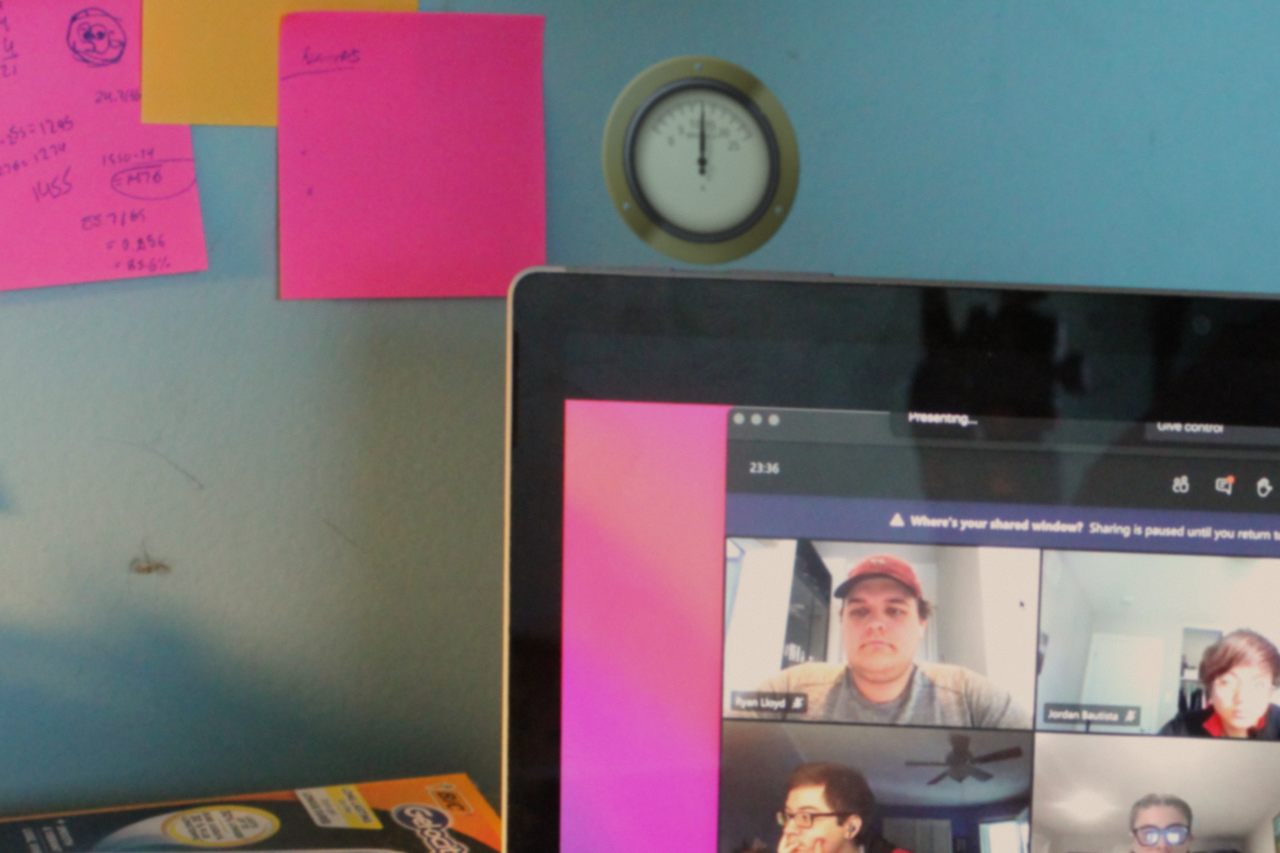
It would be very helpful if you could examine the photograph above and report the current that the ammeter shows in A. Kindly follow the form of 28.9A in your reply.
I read 12.5A
